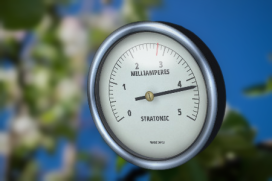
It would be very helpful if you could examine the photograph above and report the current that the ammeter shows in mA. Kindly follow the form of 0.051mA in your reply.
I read 4.2mA
